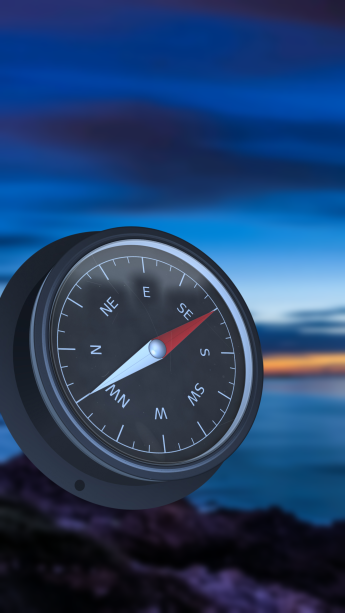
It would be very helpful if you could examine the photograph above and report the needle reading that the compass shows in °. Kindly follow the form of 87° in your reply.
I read 150°
